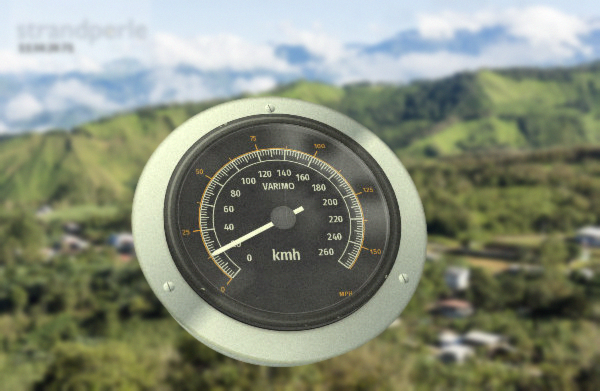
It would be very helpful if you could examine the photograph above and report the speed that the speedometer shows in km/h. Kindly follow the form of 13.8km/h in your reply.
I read 20km/h
